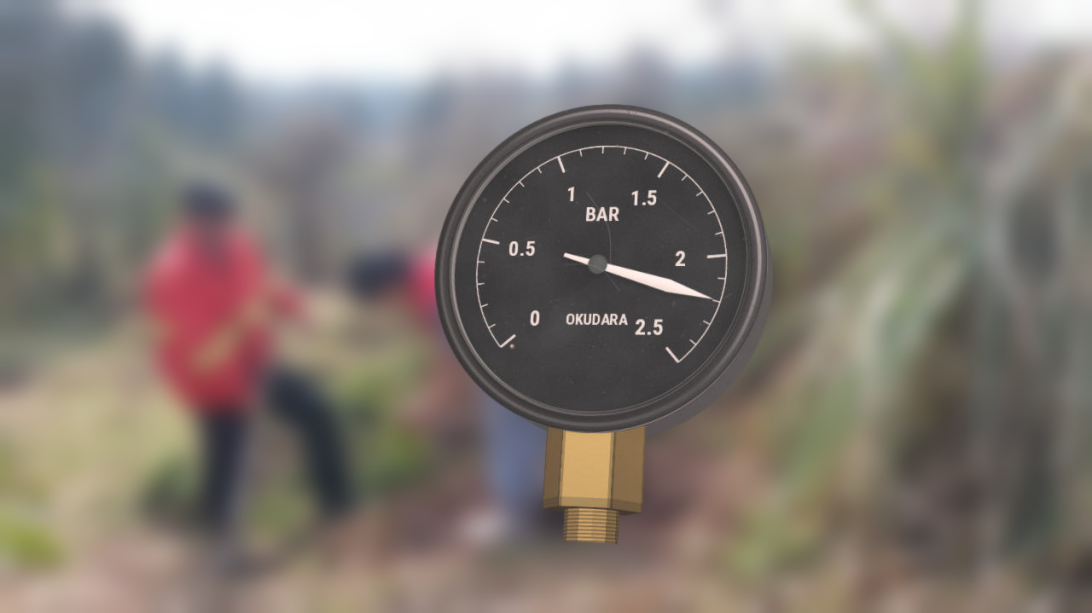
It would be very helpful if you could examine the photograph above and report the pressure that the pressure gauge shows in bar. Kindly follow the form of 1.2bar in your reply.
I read 2.2bar
